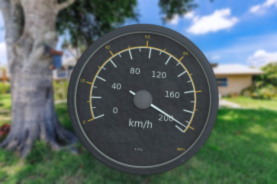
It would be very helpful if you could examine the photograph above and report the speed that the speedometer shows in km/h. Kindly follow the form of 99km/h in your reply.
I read 195km/h
